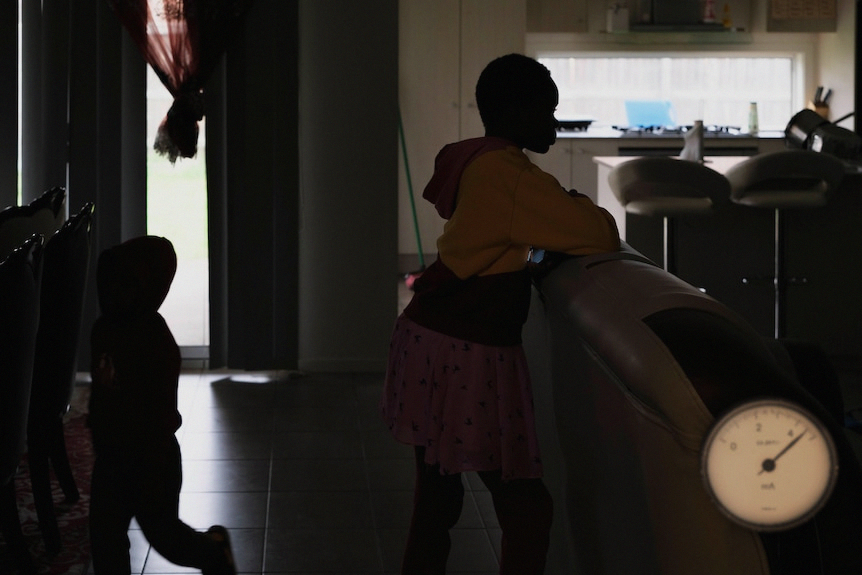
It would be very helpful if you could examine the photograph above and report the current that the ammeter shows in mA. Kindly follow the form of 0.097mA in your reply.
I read 4.5mA
